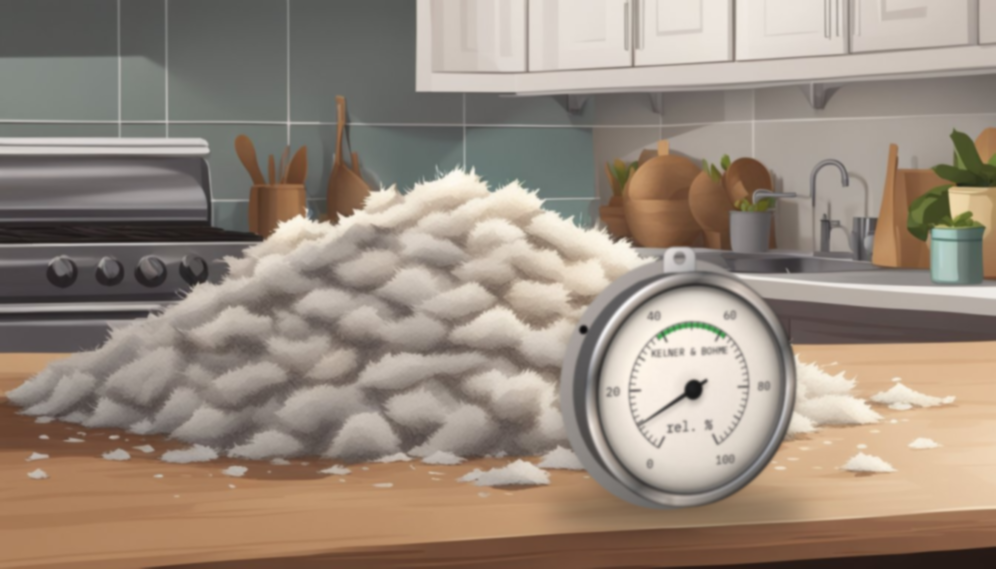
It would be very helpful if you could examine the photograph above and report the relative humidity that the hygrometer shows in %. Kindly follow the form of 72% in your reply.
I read 10%
